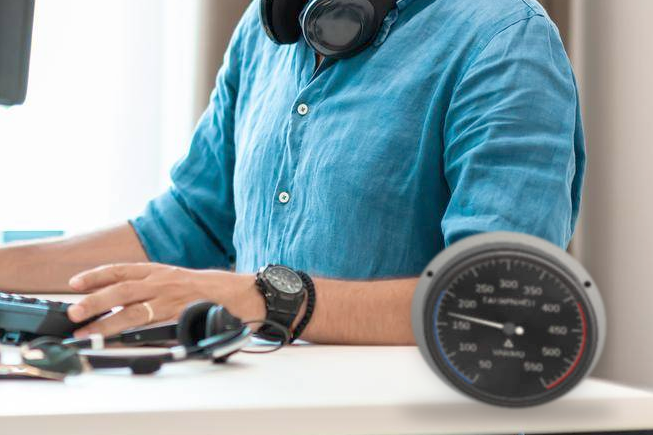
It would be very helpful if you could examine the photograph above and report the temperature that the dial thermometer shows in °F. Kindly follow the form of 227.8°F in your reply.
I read 170°F
